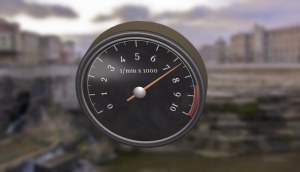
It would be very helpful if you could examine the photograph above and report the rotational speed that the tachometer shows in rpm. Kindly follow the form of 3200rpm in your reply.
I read 7250rpm
